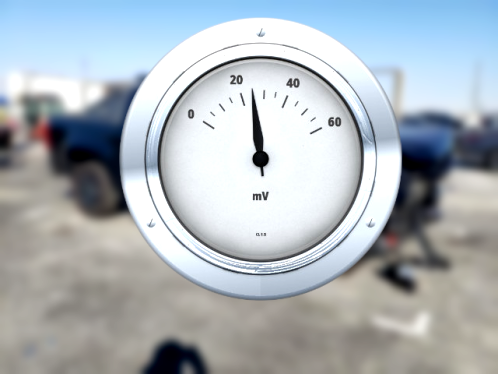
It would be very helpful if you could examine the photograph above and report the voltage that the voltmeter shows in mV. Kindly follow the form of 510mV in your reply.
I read 25mV
